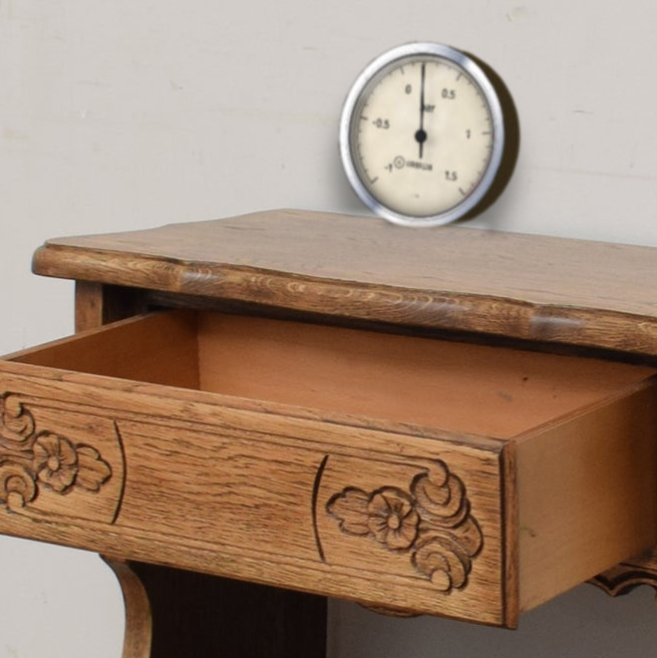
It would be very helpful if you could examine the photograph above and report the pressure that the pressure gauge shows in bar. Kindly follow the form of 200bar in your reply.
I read 0.2bar
